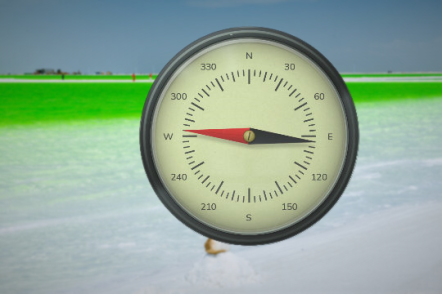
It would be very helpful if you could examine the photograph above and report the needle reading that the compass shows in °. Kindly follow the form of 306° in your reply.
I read 275°
